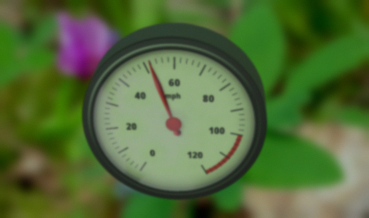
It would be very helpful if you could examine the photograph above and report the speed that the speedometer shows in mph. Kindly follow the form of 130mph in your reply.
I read 52mph
